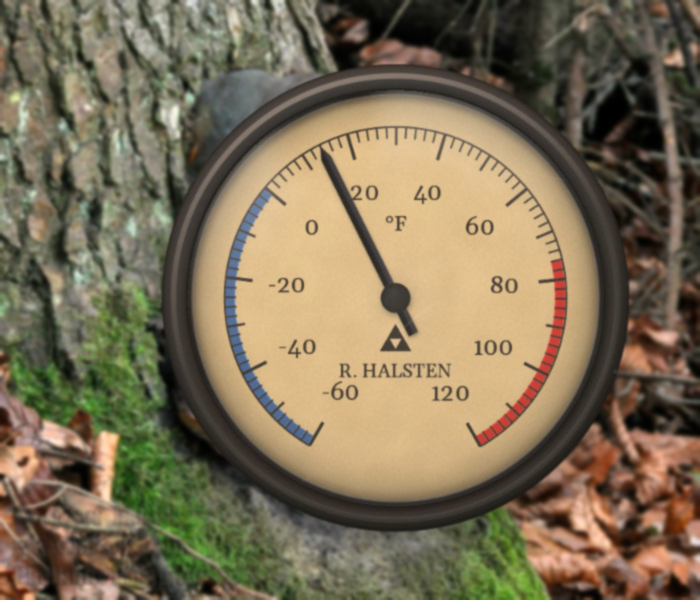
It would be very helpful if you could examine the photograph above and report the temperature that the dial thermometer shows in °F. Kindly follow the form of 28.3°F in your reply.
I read 14°F
